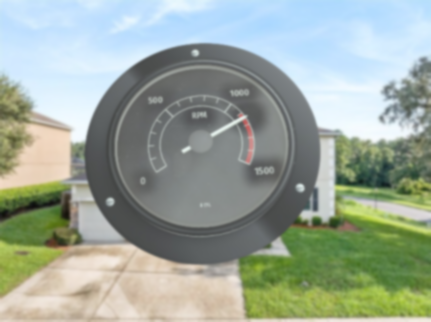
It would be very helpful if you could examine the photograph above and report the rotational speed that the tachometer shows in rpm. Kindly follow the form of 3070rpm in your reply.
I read 1150rpm
